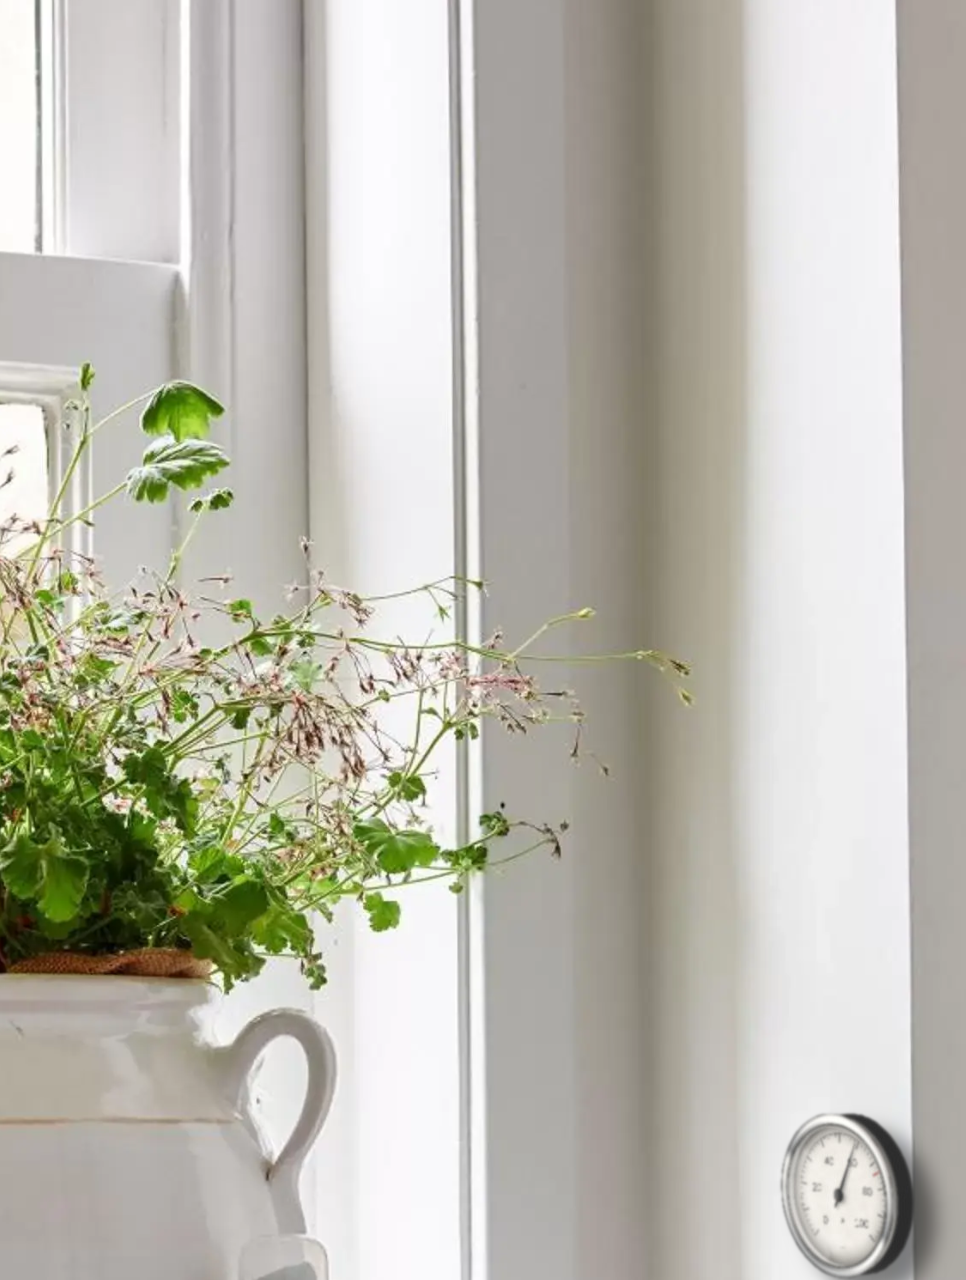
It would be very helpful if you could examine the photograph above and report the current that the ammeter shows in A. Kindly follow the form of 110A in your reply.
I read 60A
